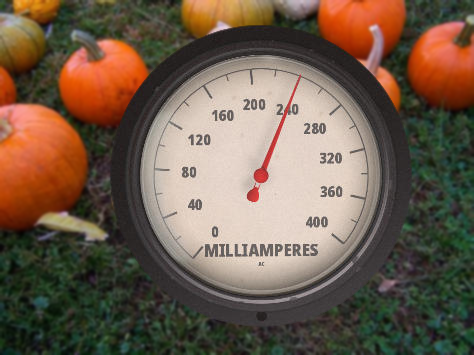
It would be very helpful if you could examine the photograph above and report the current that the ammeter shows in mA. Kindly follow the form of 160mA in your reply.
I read 240mA
